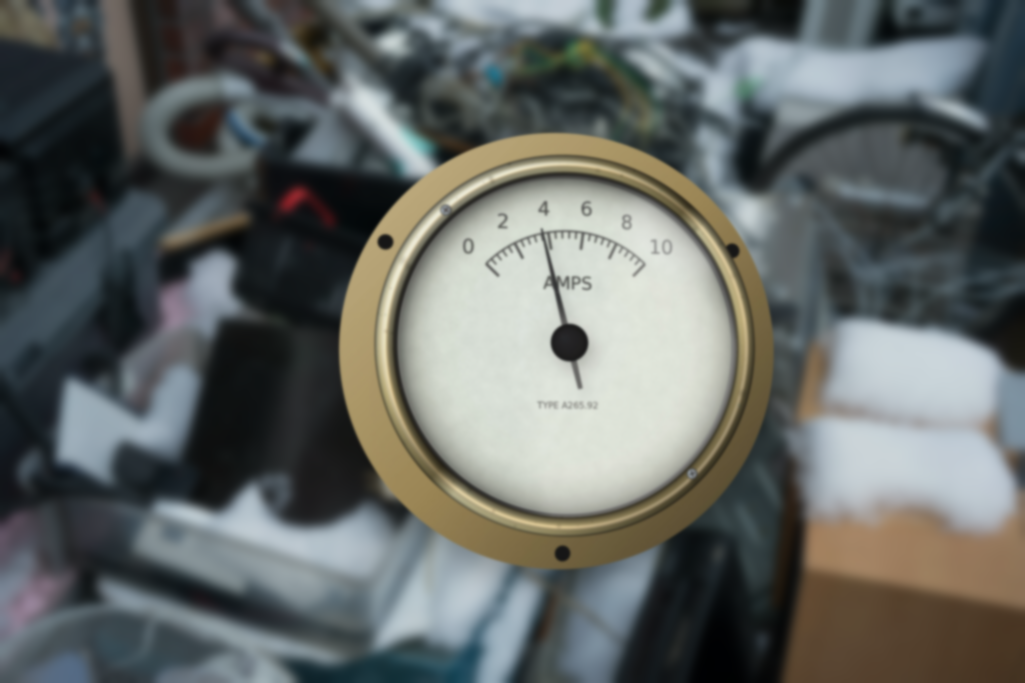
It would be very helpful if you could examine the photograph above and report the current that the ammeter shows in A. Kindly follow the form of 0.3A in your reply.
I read 3.6A
